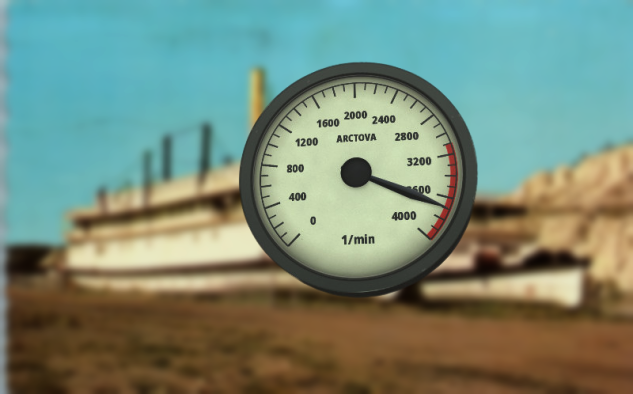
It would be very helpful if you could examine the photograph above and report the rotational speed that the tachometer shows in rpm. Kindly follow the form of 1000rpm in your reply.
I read 3700rpm
